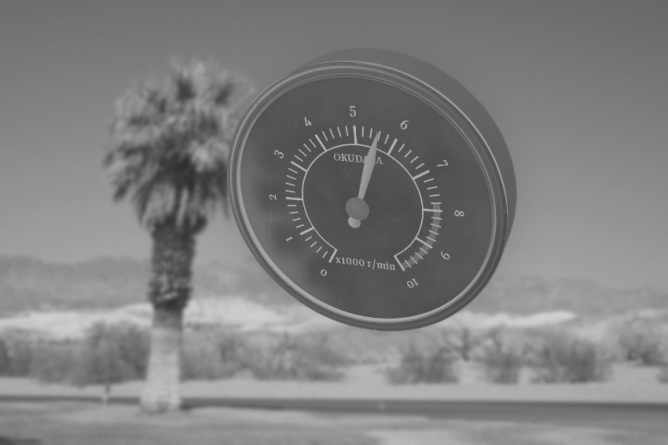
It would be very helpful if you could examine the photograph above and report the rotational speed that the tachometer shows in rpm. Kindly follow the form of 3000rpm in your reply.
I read 5600rpm
